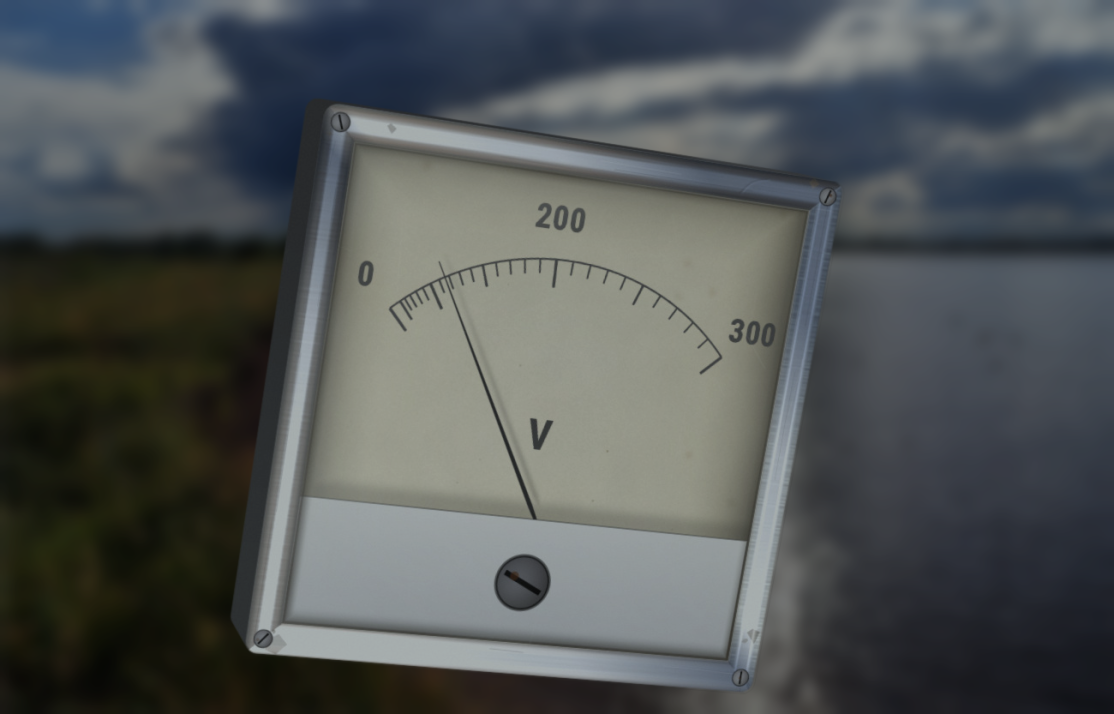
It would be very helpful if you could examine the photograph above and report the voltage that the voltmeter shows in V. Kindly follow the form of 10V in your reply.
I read 115V
